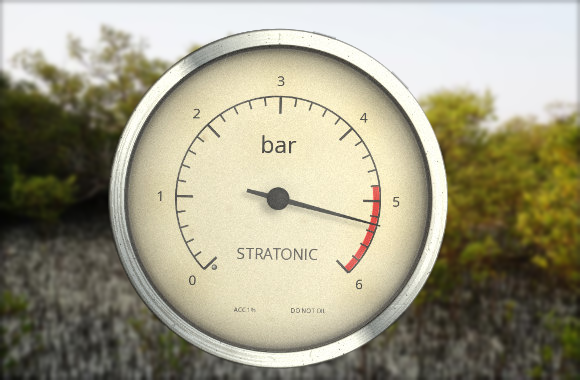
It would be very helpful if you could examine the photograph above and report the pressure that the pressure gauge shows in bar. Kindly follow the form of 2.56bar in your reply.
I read 5.3bar
